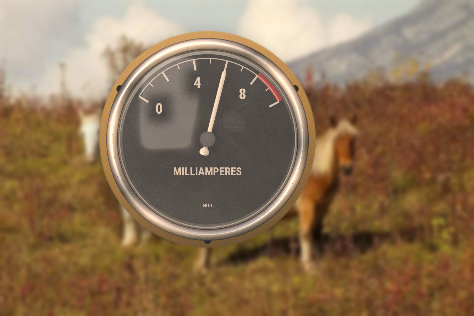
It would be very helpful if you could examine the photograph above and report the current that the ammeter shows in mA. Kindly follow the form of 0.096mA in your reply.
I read 6mA
